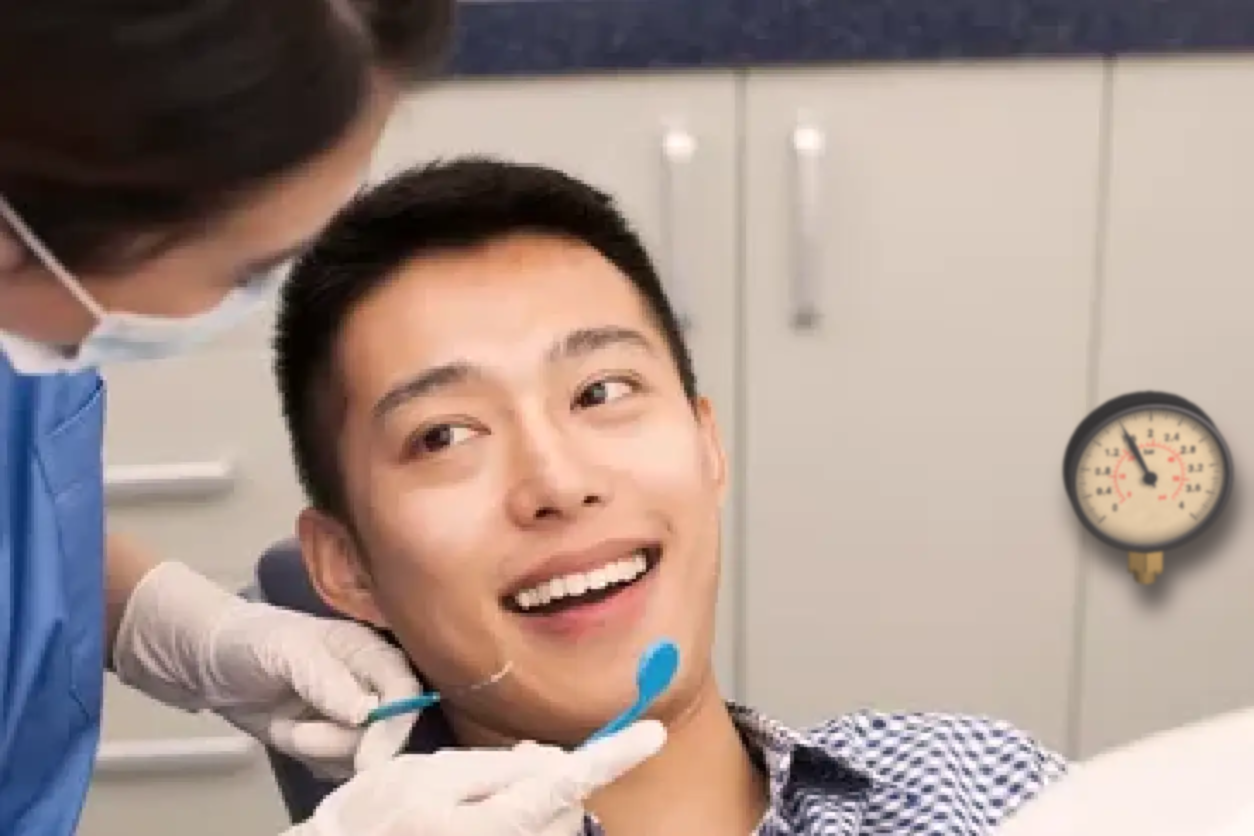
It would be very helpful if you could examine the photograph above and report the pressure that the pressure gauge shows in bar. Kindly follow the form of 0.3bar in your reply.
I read 1.6bar
